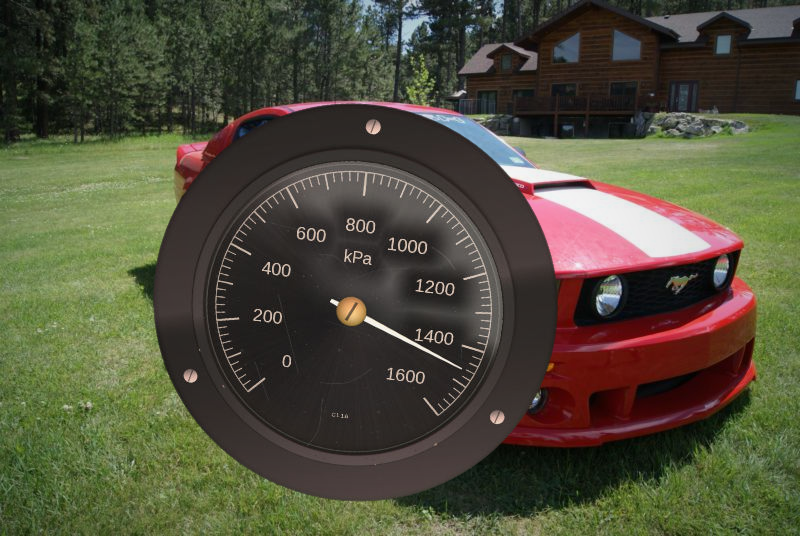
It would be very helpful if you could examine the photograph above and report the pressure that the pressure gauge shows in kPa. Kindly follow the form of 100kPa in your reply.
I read 1460kPa
